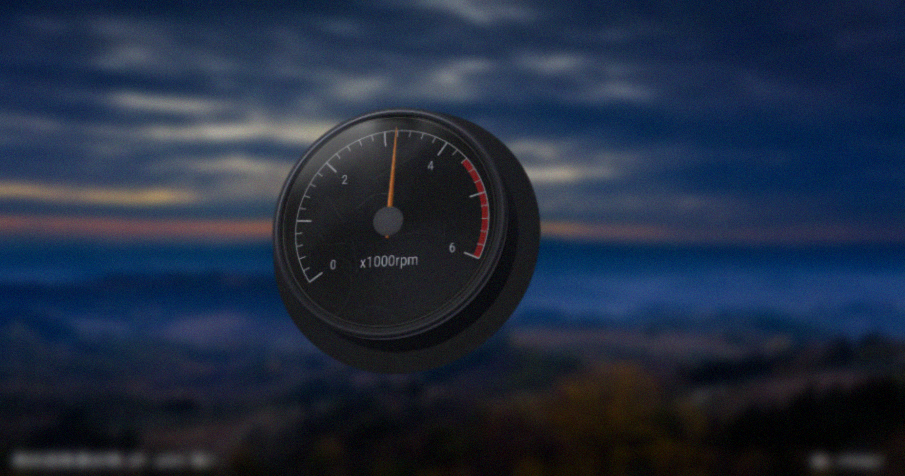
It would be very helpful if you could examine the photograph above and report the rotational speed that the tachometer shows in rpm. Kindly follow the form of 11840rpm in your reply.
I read 3200rpm
